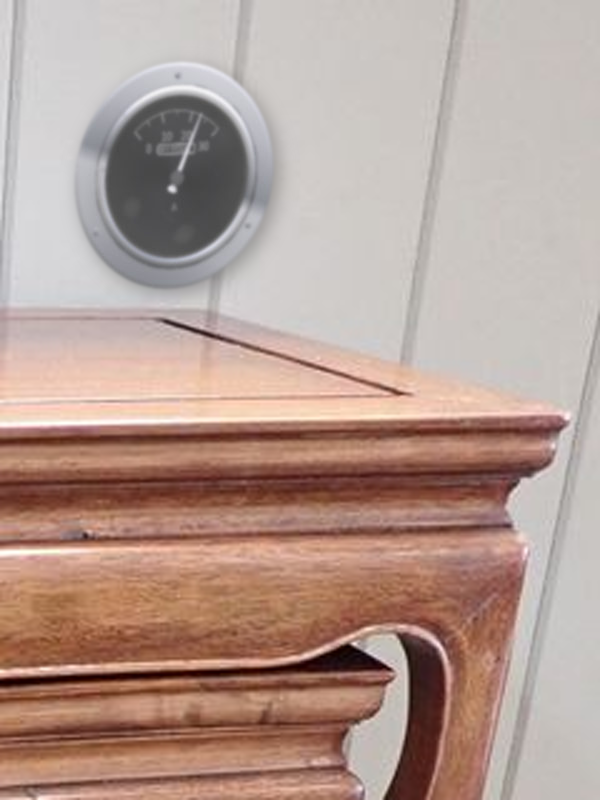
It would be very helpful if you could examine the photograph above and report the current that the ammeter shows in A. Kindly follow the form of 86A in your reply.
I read 22.5A
